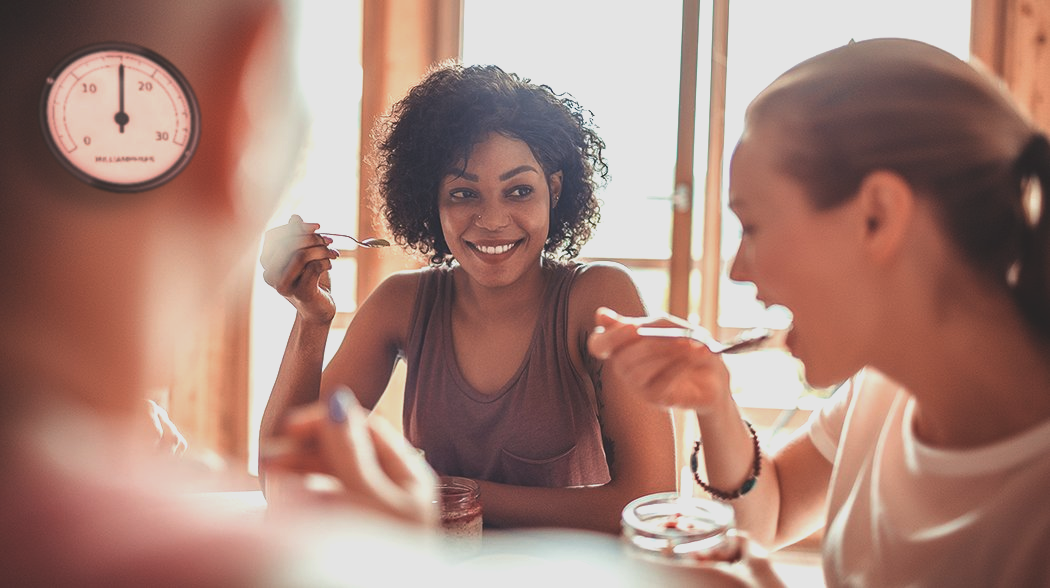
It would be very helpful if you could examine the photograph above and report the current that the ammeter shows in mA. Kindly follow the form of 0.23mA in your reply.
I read 16mA
